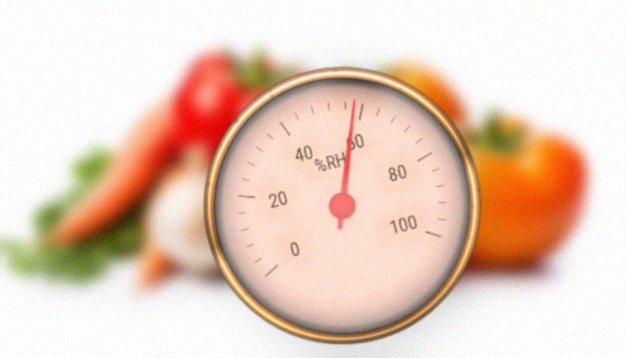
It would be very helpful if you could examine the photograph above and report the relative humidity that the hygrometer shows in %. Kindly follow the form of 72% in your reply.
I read 58%
